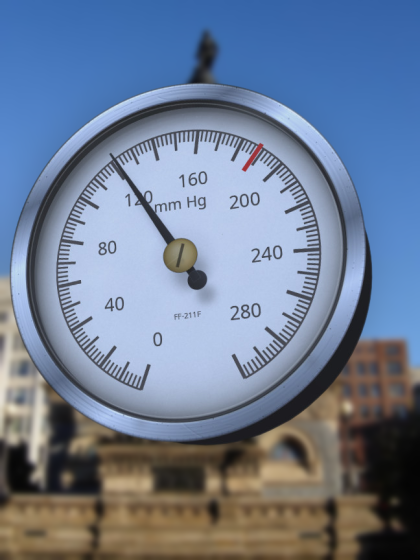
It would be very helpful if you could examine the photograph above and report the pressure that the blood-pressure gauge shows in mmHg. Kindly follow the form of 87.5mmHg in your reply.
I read 122mmHg
